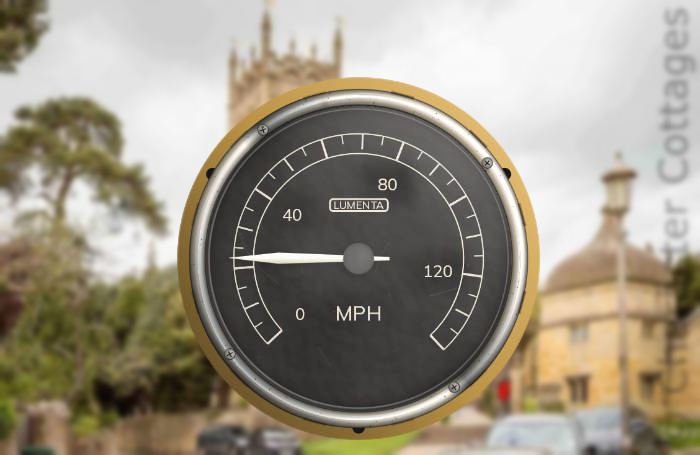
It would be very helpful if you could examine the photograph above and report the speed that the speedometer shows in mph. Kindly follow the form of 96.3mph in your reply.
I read 22.5mph
